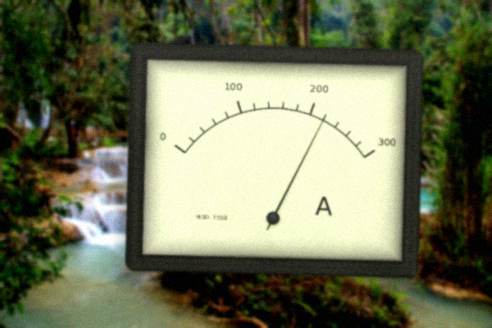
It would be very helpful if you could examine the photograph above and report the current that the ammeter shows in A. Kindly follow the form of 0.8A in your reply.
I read 220A
